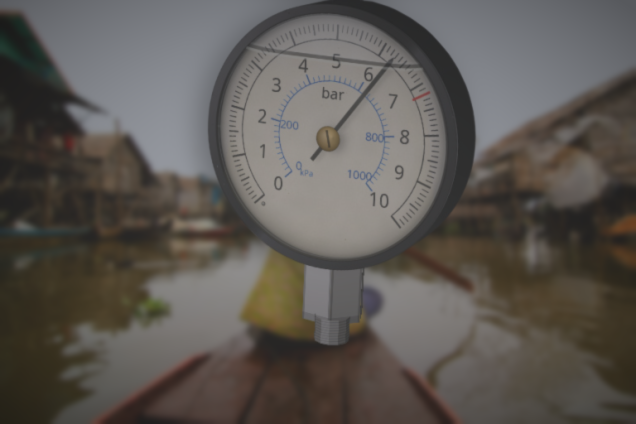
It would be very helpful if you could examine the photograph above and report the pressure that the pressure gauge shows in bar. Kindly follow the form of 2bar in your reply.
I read 6.3bar
